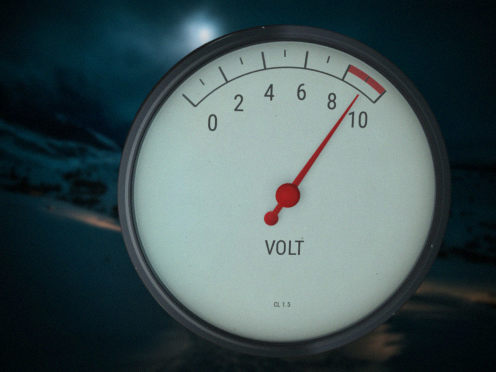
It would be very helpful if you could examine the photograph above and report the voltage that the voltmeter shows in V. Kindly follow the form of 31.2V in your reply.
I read 9V
